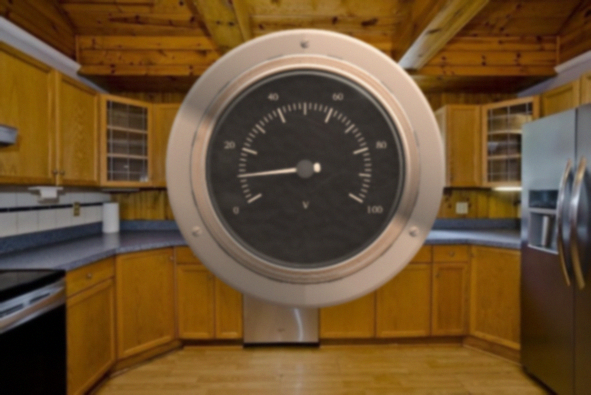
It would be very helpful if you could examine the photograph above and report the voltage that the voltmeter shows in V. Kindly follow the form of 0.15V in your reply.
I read 10V
